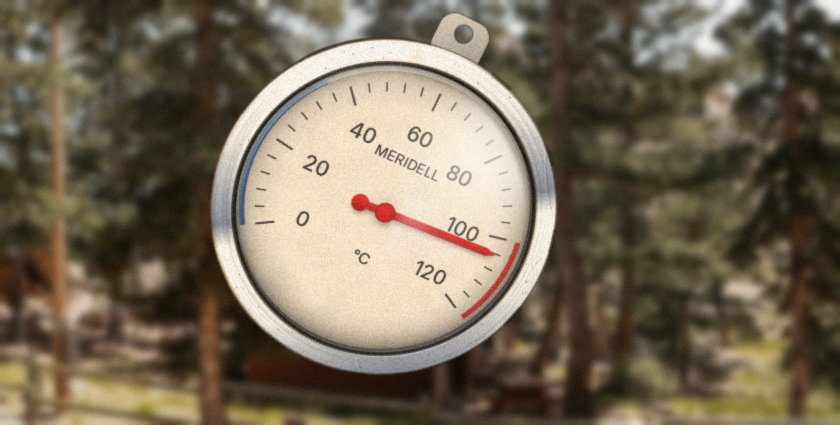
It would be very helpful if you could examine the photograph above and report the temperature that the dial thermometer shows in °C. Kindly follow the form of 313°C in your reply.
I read 104°C
